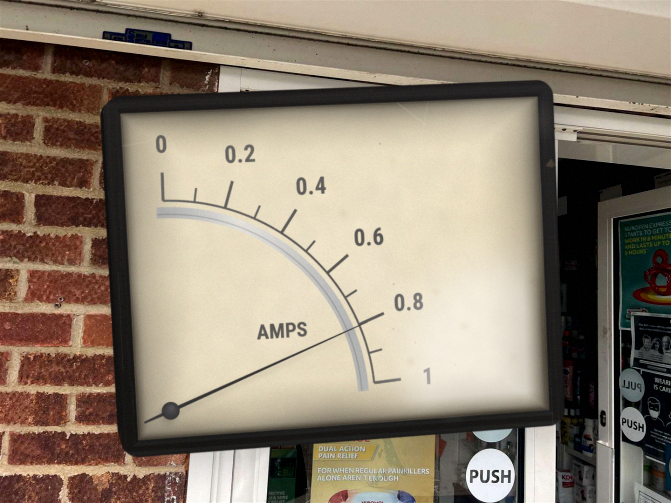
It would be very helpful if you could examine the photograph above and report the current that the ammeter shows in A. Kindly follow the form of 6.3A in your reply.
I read 0.8A
